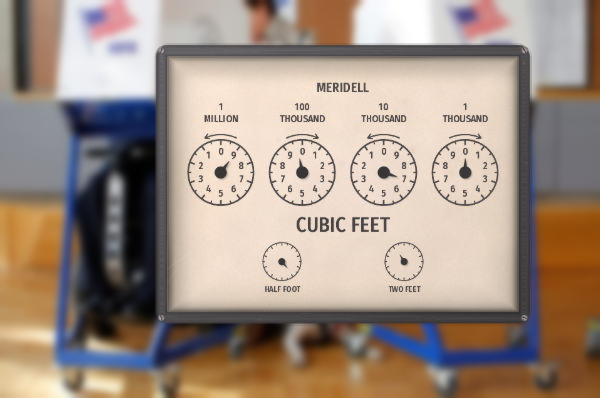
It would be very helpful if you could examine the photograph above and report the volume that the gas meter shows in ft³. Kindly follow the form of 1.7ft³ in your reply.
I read 897000ft³
